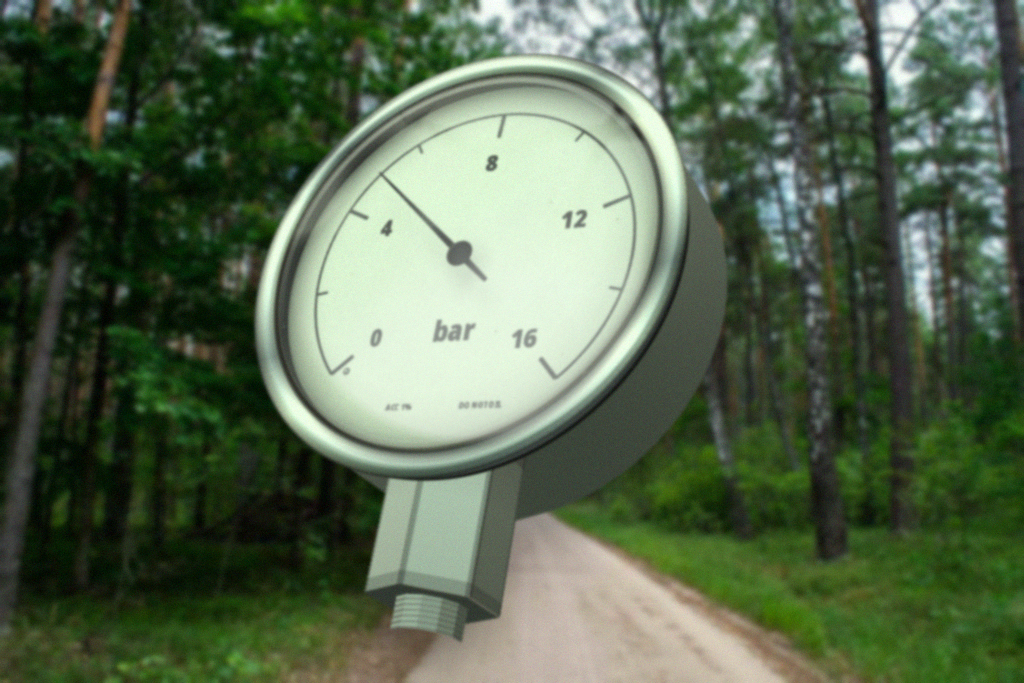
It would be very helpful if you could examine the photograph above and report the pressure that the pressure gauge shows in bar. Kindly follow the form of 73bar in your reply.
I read 5bar
